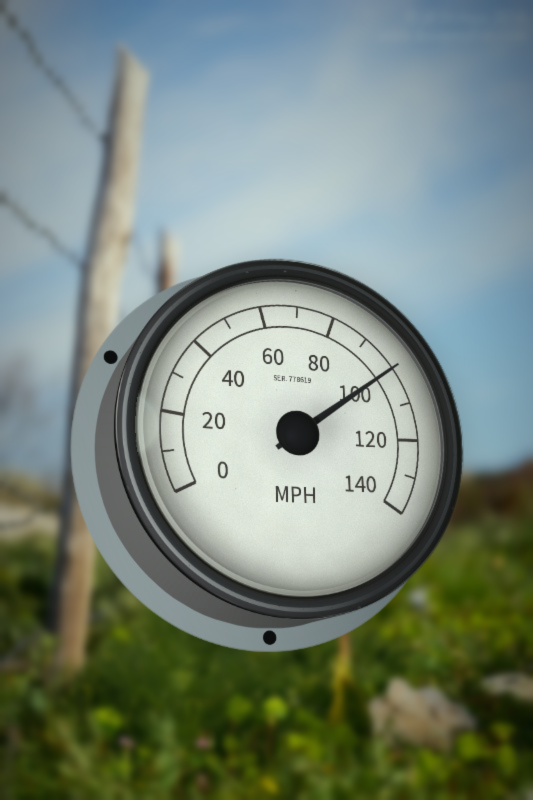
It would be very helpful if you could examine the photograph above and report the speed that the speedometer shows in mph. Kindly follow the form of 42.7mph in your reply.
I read 100mph
